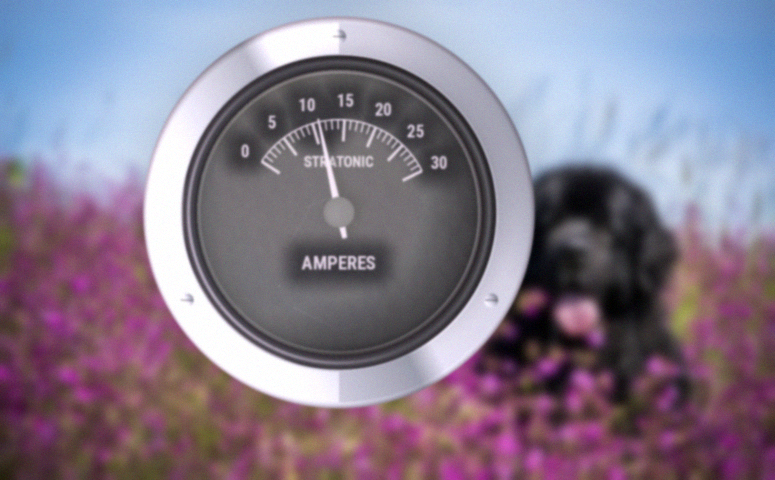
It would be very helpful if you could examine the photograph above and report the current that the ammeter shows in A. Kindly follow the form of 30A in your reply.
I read 11A
